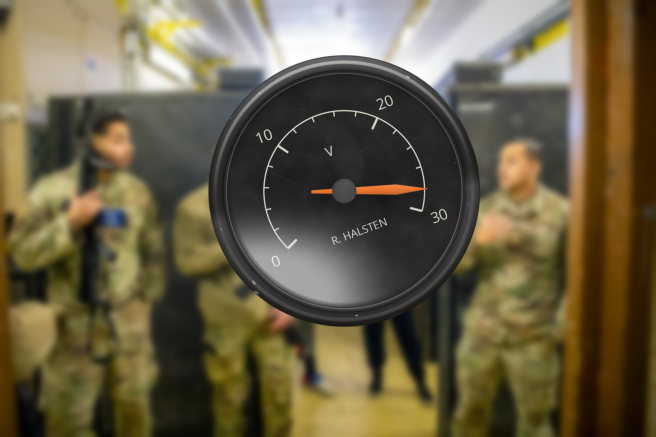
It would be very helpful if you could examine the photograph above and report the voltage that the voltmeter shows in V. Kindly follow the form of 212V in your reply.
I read 28V
